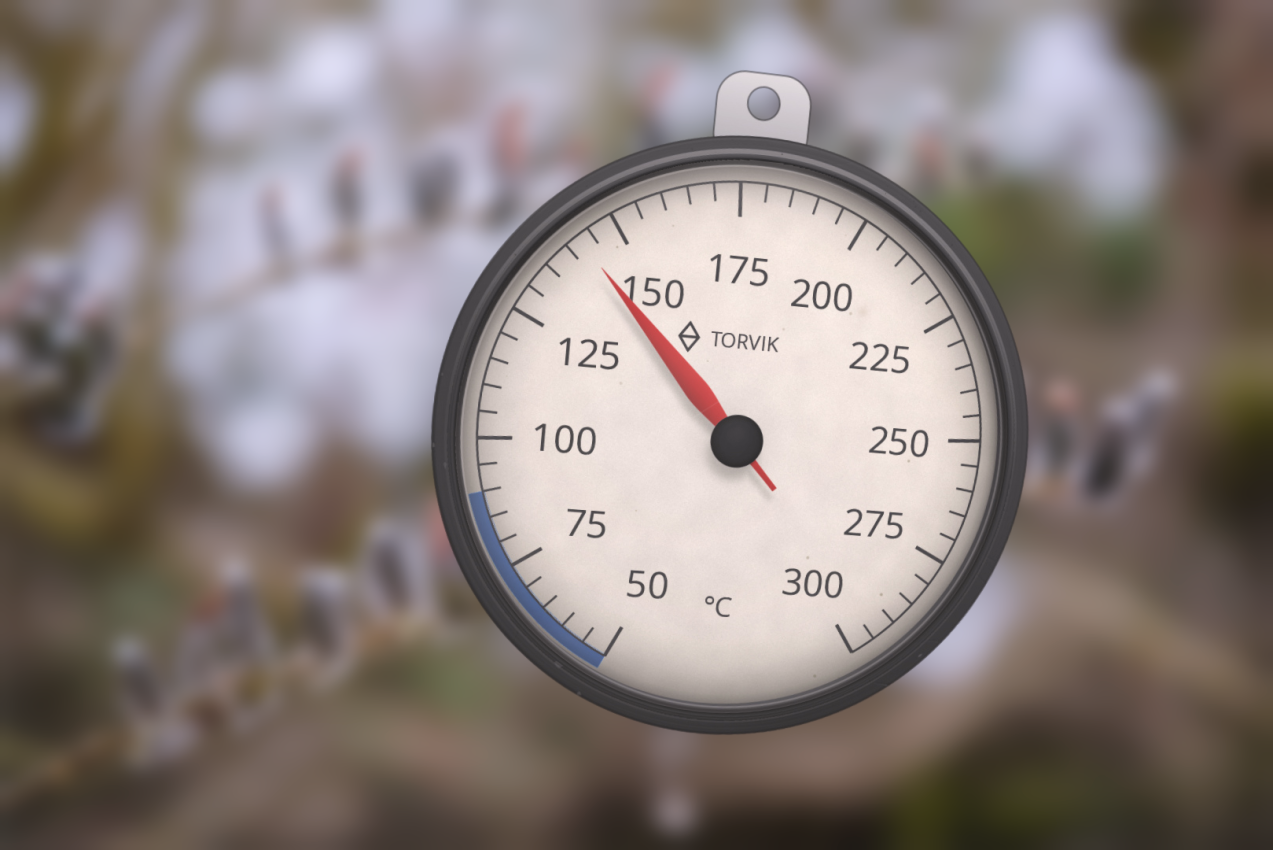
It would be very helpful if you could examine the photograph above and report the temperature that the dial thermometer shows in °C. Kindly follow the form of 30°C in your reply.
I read 142.5°C
